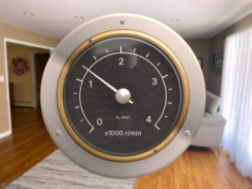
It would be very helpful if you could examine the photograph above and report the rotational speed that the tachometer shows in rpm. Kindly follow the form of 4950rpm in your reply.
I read 1250rpm
